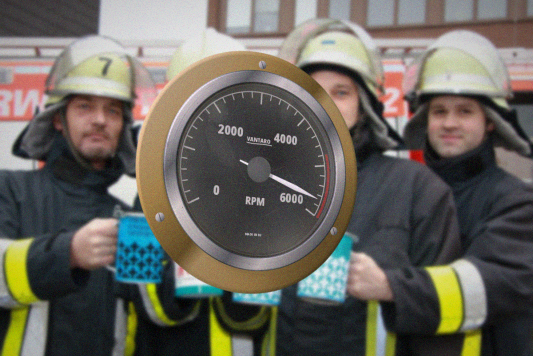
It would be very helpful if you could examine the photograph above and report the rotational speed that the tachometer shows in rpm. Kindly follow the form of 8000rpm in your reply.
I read 5700rpm
